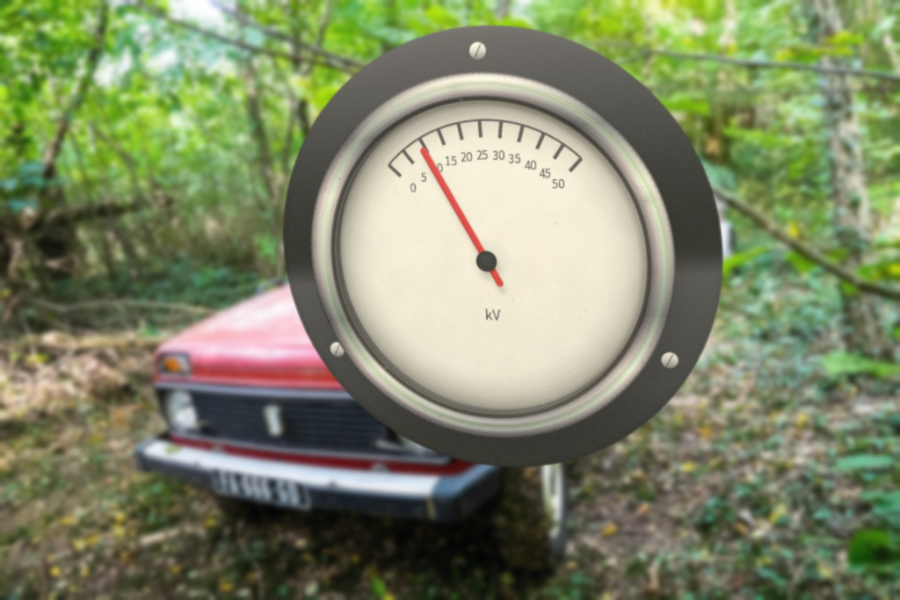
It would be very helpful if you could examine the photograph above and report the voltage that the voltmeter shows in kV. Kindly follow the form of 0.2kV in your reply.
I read 10kV
